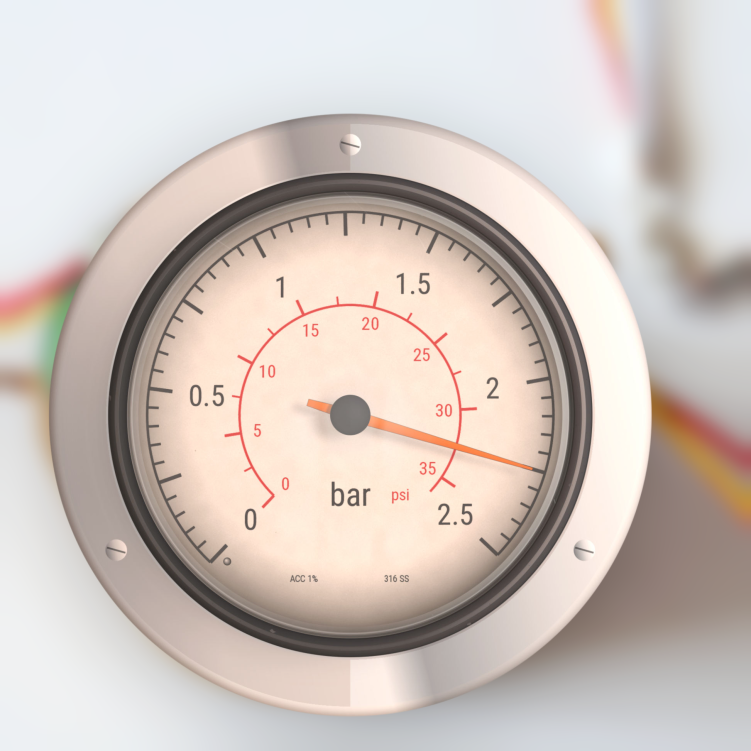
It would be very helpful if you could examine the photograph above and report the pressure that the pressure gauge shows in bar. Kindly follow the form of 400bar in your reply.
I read 2.25bar
